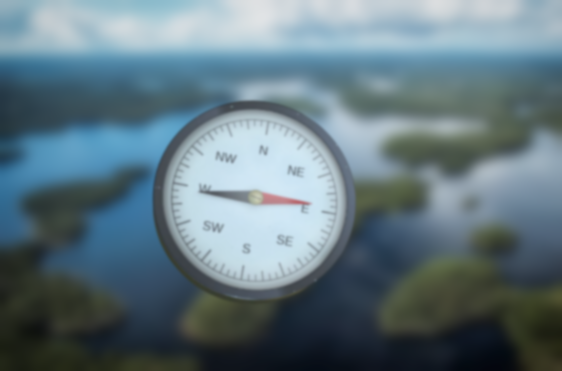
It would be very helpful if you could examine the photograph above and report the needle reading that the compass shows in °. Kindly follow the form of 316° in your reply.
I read 85°
